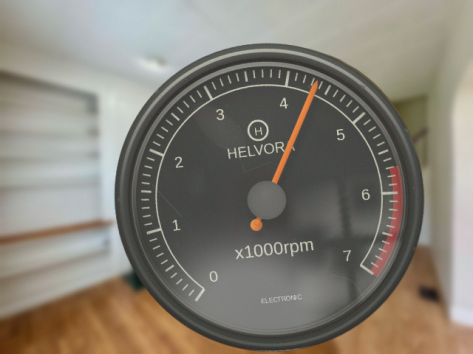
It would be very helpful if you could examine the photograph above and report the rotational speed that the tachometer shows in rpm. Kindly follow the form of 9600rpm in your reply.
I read 4350rpm
